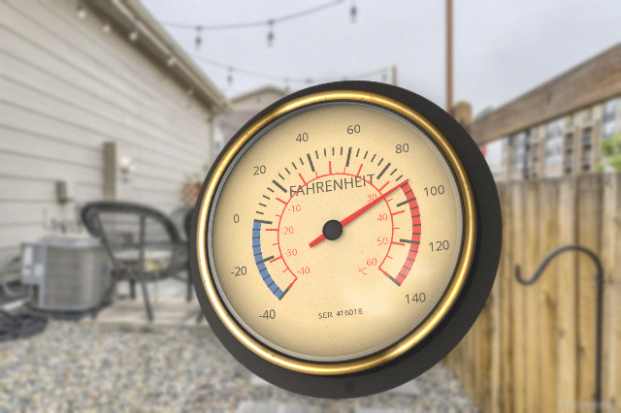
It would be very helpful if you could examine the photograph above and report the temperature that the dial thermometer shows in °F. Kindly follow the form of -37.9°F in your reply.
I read 92°F
